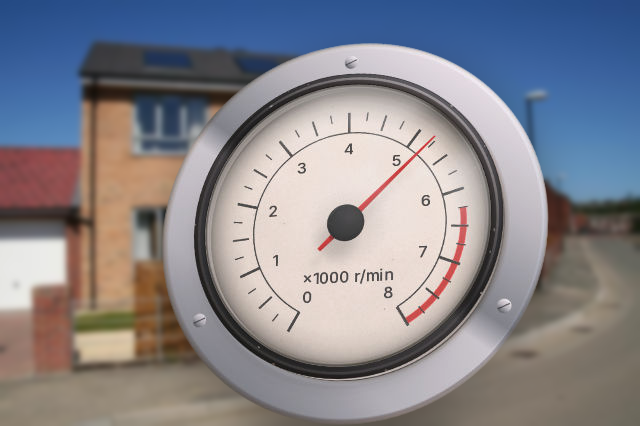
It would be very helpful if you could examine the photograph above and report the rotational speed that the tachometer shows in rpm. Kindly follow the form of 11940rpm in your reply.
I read 5250rpm
